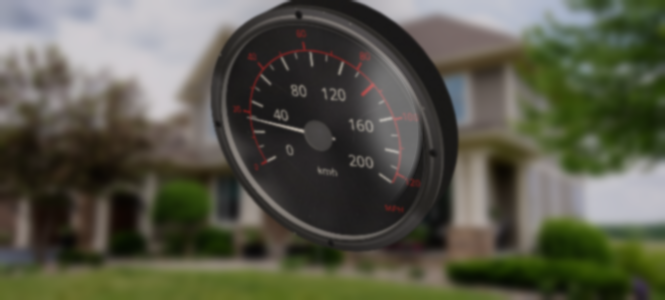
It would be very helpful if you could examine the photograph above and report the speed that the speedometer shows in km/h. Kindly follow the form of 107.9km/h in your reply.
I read 30km/h
